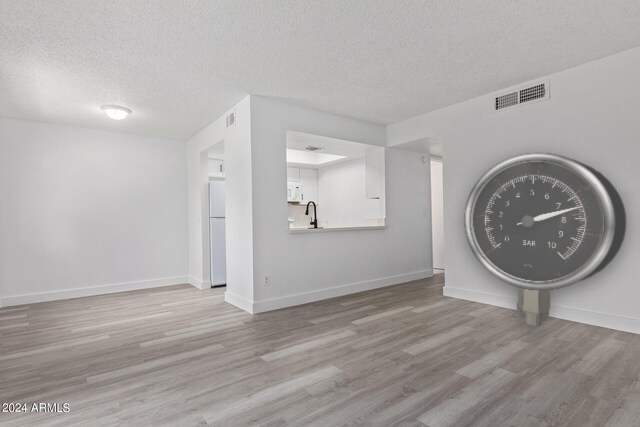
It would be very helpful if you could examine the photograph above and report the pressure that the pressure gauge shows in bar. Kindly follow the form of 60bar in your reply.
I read 7.5bar
